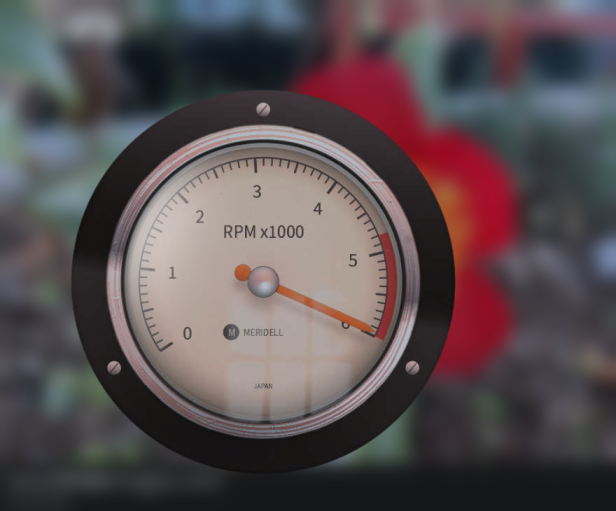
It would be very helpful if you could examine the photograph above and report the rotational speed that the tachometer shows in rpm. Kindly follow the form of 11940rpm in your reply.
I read 5950rpm
